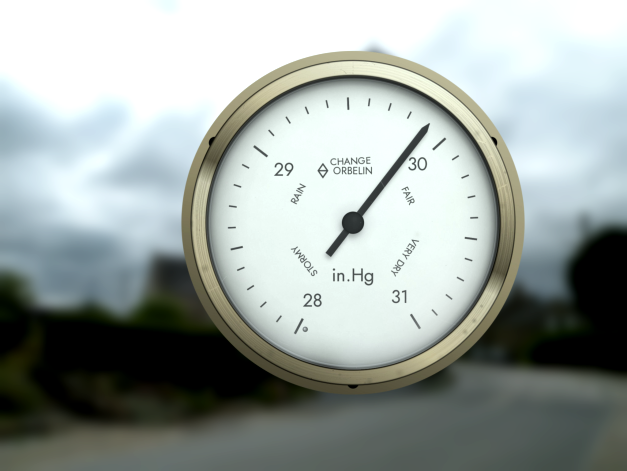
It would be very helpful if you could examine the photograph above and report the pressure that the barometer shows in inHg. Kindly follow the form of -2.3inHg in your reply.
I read 29.9inHg
